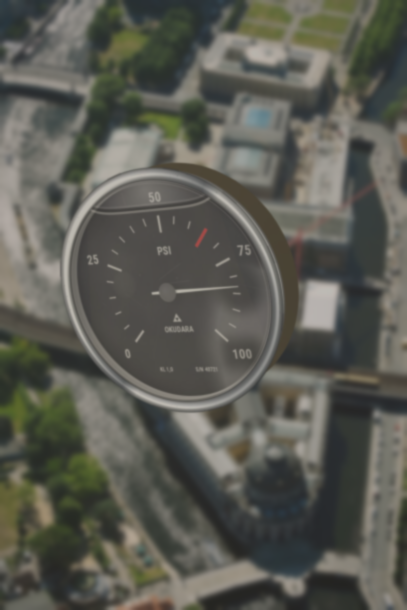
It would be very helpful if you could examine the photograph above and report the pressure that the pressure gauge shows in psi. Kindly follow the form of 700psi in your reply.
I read 82.5psi
